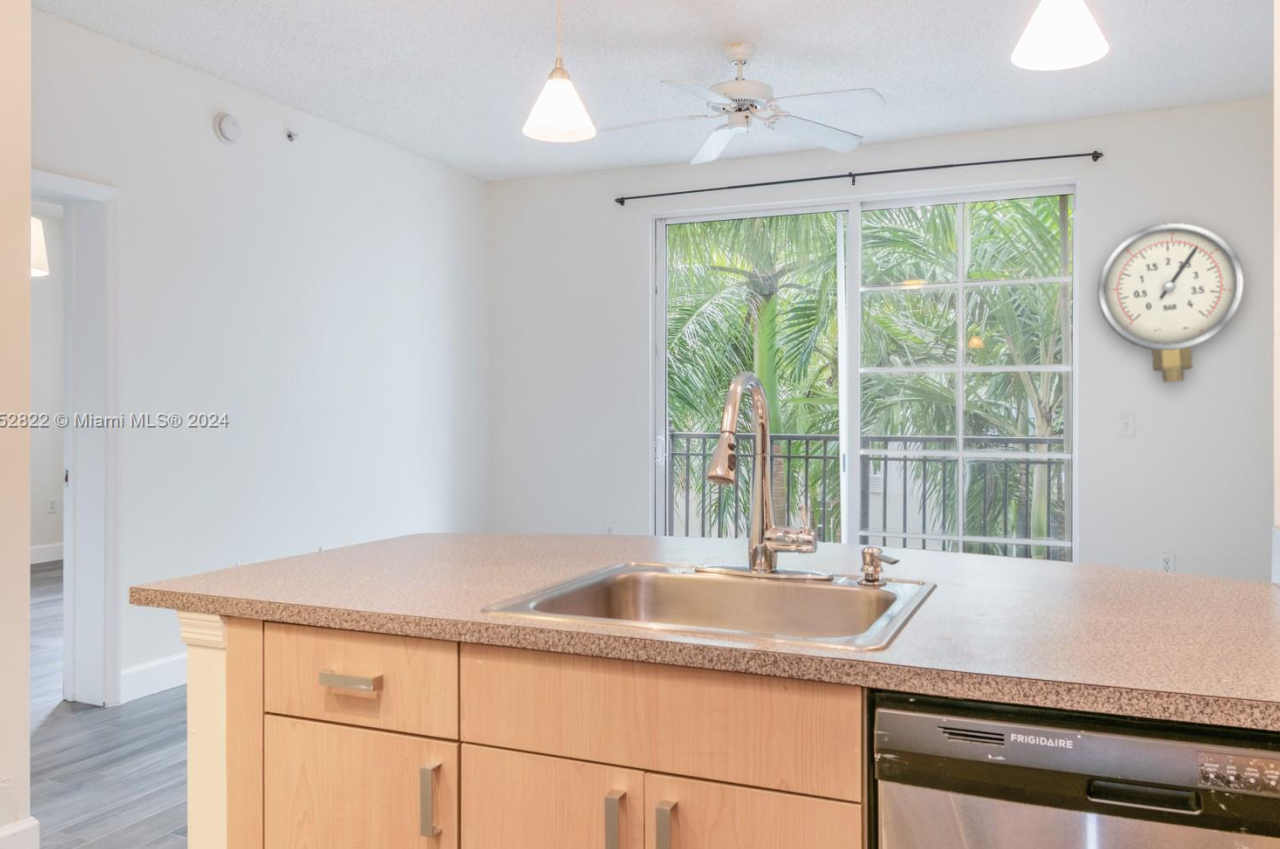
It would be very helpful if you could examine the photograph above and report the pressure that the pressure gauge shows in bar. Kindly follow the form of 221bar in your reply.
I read 2.5bar
